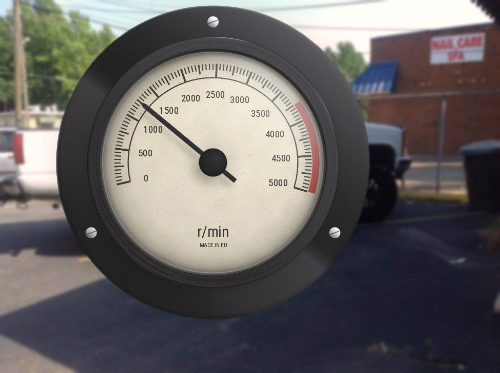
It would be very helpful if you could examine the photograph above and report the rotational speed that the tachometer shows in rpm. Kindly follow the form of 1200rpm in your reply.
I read 1250rpm
